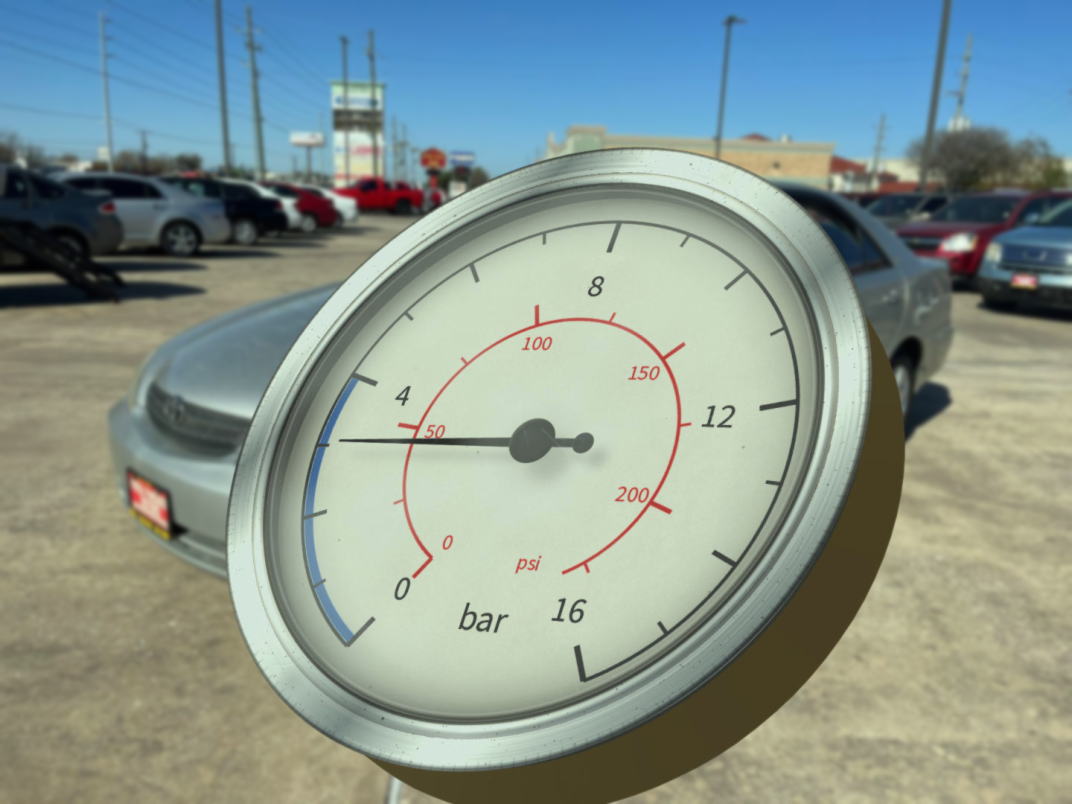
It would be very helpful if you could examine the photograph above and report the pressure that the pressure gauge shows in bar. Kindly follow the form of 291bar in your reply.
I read 3bar
